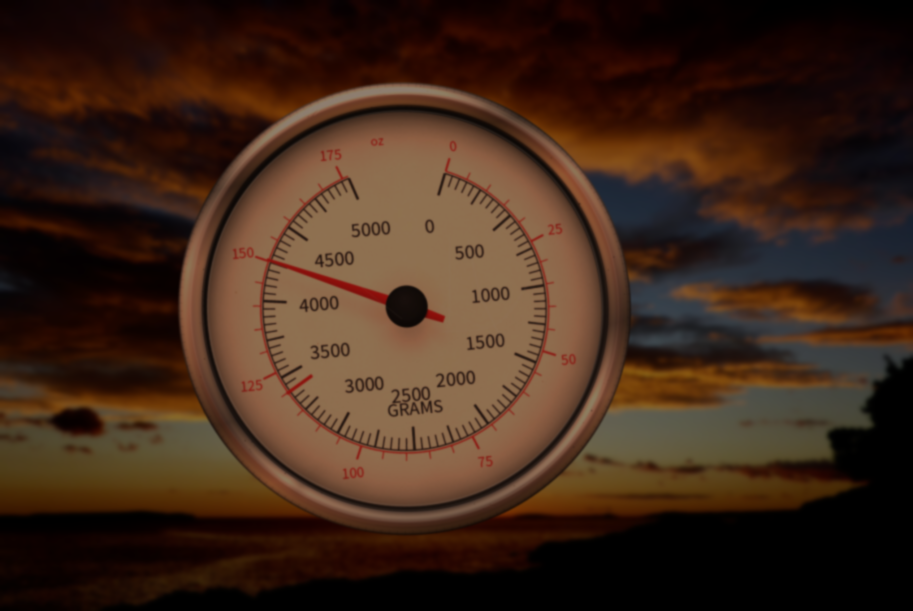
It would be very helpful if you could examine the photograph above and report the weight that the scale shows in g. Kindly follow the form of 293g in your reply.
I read 4250g
